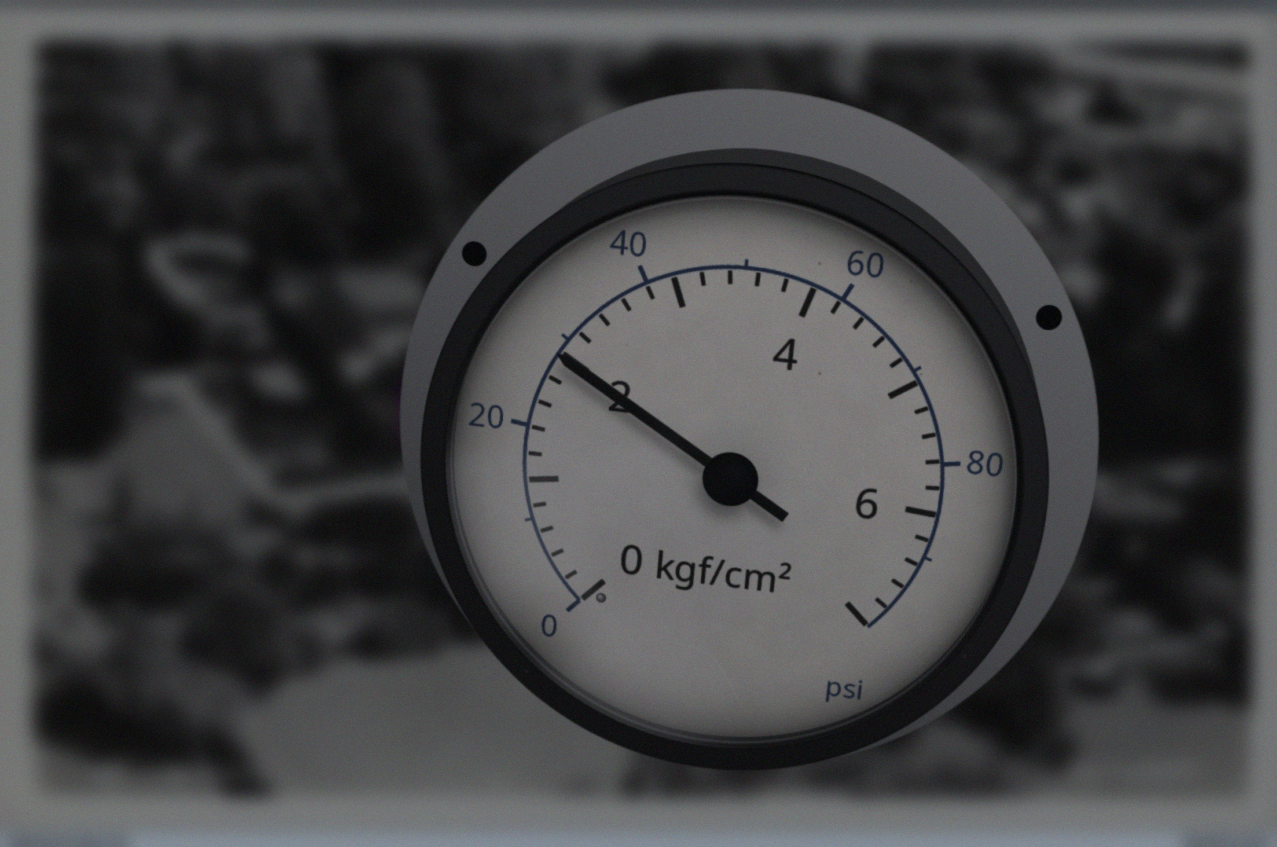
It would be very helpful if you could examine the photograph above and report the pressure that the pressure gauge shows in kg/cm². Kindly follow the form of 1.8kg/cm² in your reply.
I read 2kg/cm²
